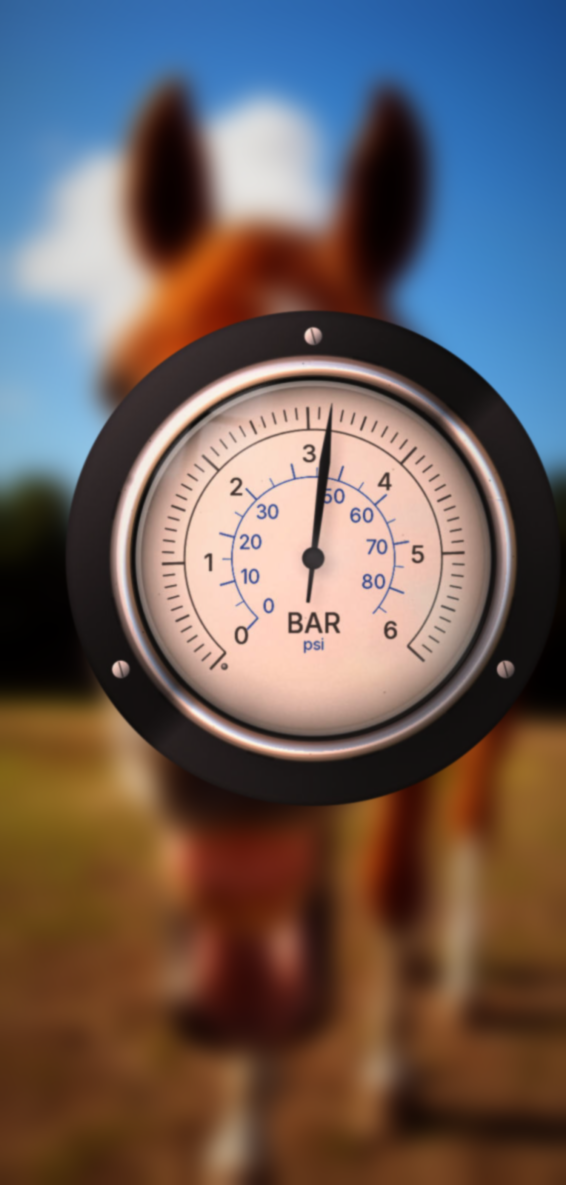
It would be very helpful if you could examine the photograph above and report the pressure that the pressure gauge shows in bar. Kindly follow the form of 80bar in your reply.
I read 3.2bar
